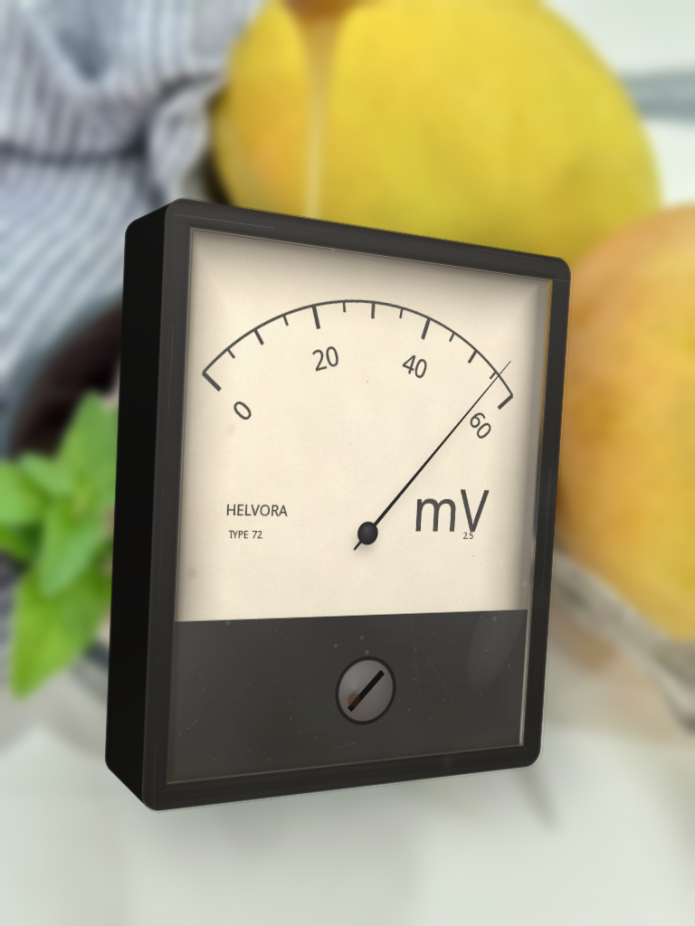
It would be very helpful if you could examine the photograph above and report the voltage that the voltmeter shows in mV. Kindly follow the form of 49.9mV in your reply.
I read 55mV
